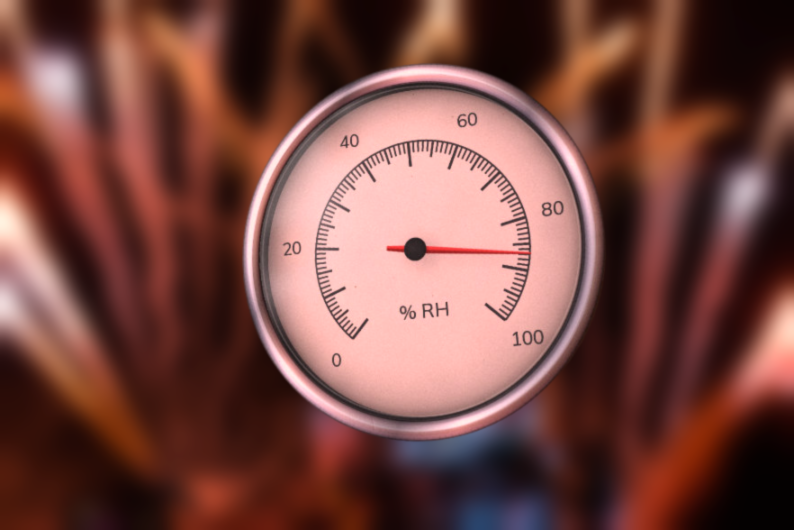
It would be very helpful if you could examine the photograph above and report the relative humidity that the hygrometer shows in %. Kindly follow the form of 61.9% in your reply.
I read 87%
